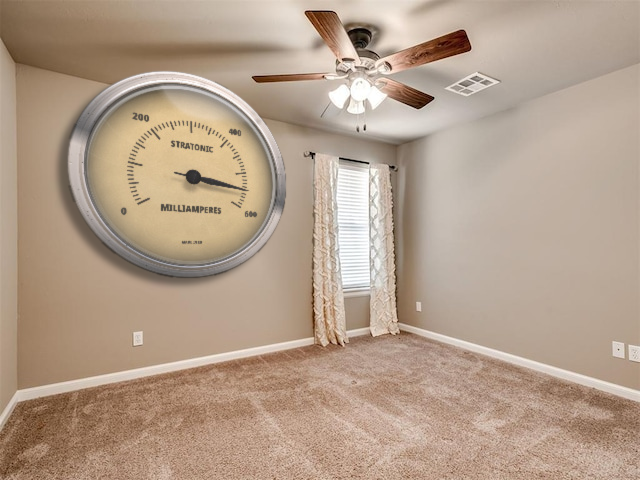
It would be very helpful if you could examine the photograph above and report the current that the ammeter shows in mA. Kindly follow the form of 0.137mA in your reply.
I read 550mA
